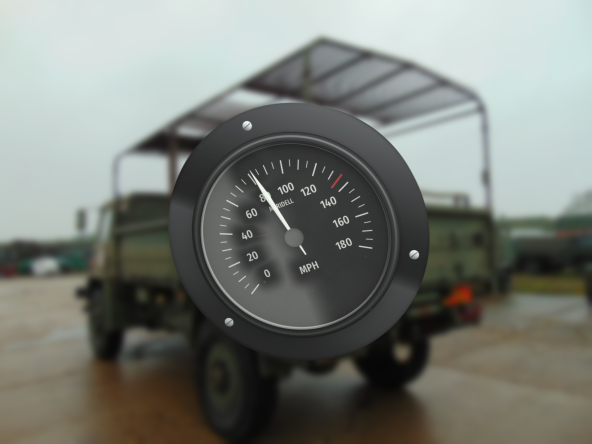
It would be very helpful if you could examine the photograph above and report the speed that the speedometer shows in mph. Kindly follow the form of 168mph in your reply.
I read 82.5mph
